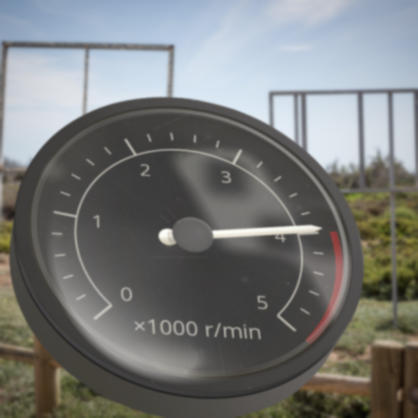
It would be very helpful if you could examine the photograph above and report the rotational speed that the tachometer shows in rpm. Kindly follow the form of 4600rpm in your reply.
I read 4000rpm
